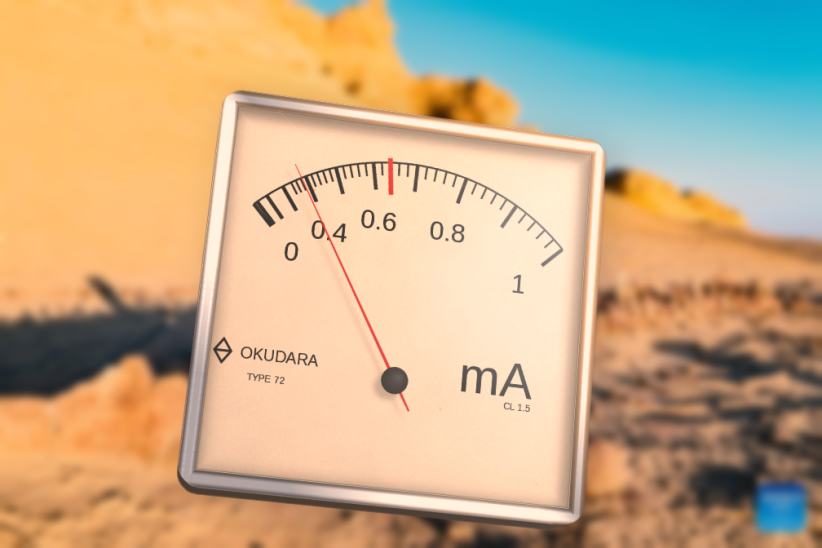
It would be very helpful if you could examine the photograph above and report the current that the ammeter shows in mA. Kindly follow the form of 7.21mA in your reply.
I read 0.38mA
